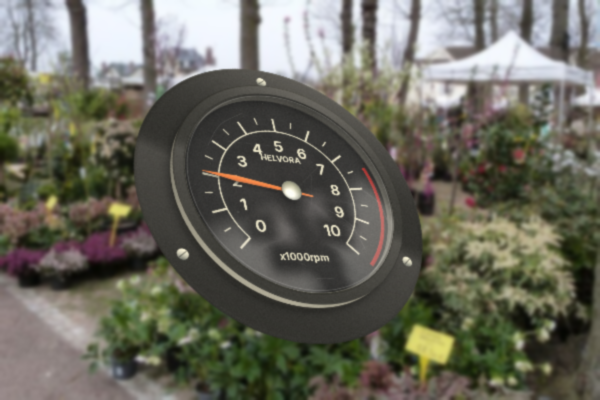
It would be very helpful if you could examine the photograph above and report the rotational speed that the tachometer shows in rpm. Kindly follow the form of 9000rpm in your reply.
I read 2000rpm
